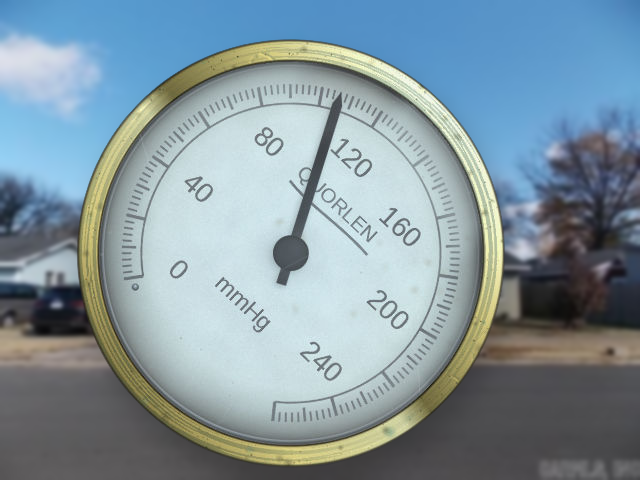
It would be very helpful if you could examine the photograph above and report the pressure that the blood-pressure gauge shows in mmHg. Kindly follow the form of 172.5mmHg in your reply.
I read 106mmHg
